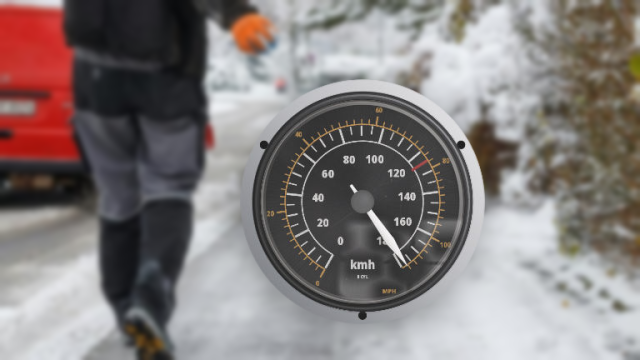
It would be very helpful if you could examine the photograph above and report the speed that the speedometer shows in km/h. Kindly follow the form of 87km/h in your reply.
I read 177.5km/h
